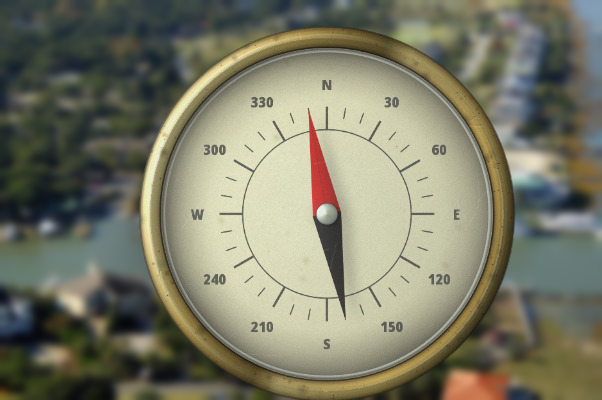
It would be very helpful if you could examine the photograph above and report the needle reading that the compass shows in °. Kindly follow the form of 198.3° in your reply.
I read 350°
